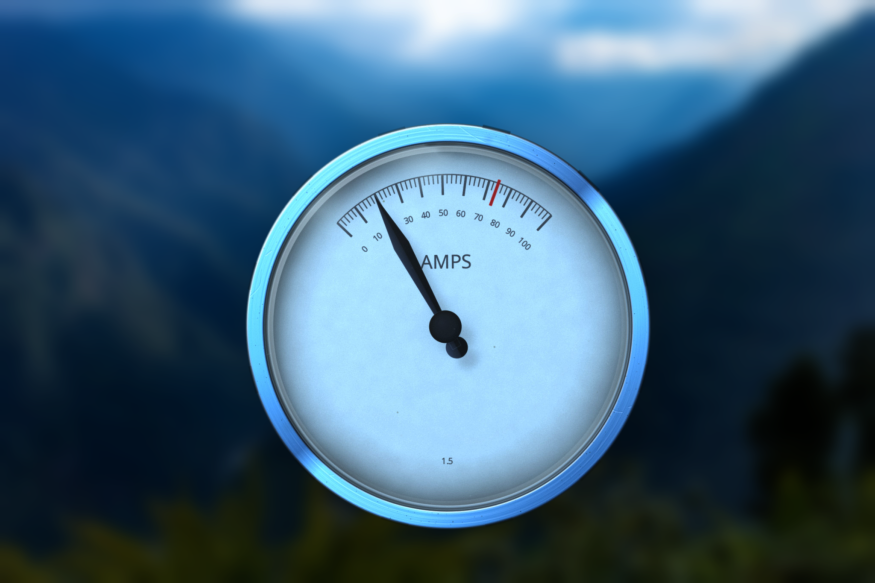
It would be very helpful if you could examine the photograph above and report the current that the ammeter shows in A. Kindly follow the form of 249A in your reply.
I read 20A
